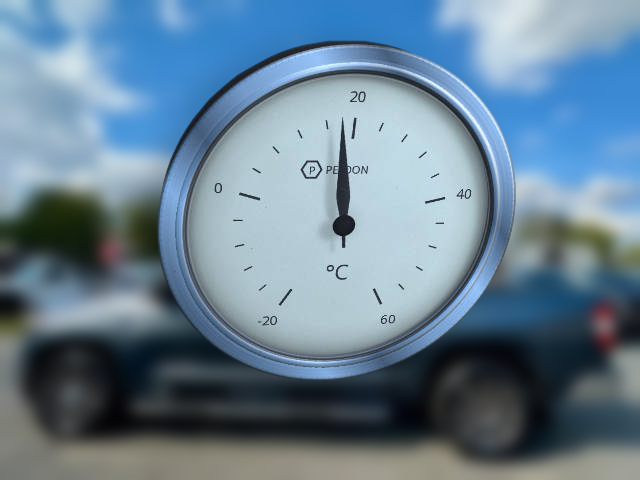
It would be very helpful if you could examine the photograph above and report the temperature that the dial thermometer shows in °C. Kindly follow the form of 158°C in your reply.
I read 18°C
